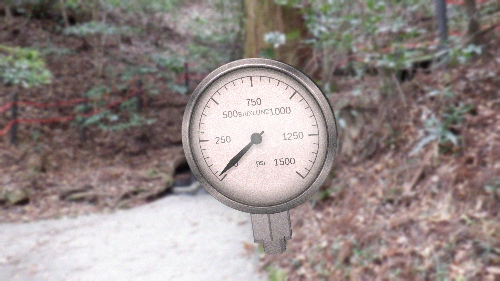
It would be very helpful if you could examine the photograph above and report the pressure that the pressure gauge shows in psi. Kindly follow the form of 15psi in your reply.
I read 25psi
